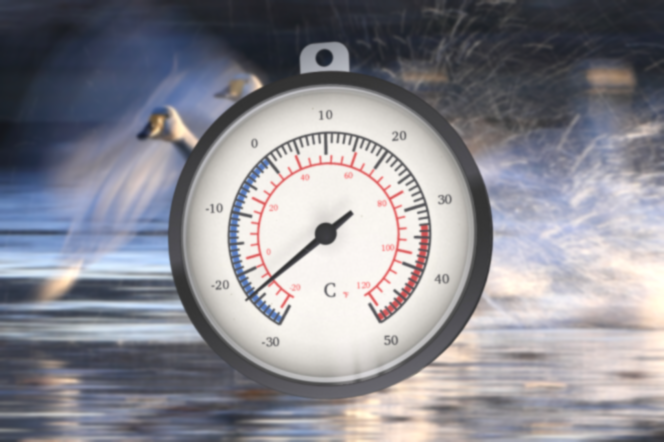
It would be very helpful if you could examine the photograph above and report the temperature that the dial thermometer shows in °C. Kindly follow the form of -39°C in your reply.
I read -24°C
